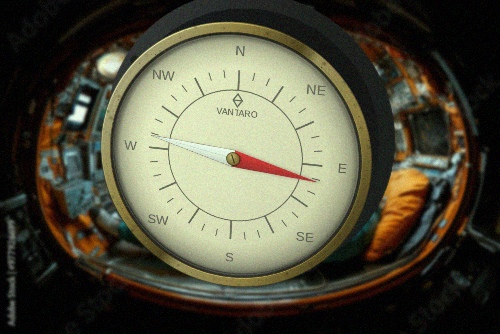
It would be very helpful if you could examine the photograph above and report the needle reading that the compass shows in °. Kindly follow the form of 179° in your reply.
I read 100°
